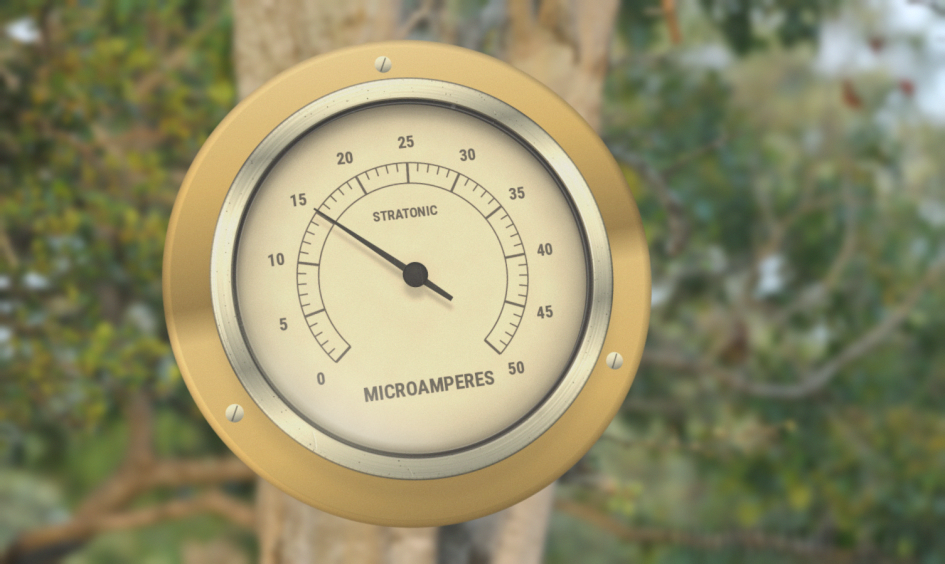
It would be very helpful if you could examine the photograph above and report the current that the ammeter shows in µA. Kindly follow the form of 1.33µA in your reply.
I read 15µA
